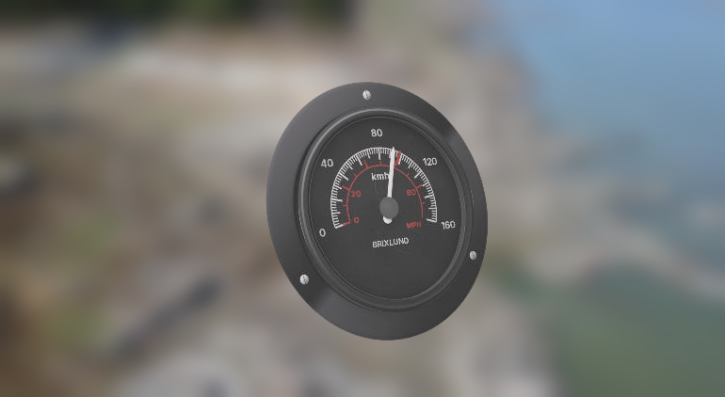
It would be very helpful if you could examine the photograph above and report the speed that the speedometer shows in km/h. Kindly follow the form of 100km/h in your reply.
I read 90km/h
